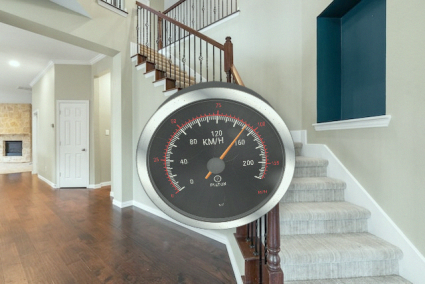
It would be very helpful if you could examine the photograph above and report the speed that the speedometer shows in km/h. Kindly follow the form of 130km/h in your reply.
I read 150km/h
